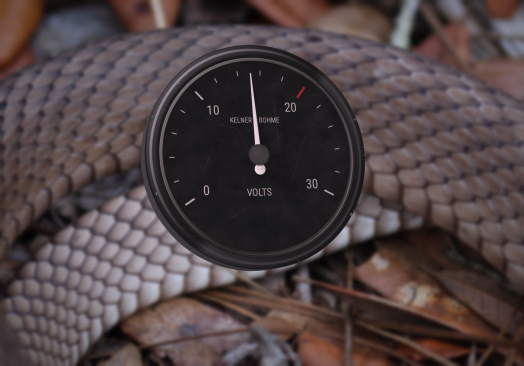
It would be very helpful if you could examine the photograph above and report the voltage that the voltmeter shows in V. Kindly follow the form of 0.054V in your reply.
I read 15V
